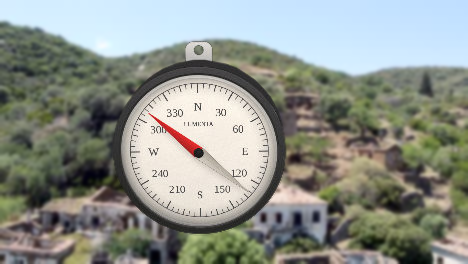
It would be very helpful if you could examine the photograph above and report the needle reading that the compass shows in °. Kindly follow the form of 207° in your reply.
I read 310°
